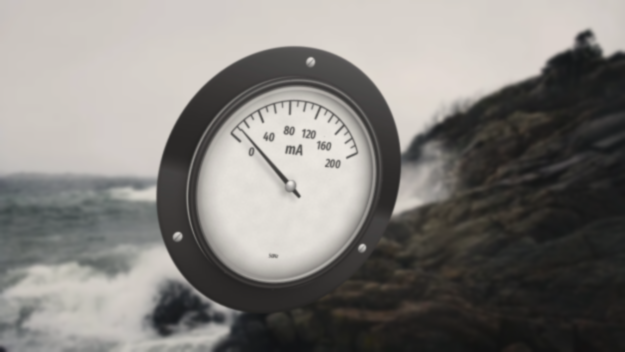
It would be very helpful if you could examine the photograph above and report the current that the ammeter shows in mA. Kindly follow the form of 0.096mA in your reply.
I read 10mA
